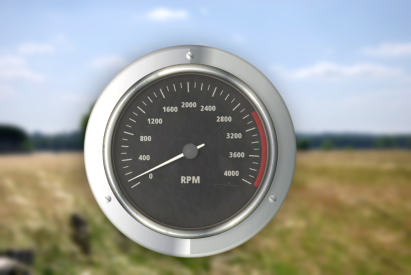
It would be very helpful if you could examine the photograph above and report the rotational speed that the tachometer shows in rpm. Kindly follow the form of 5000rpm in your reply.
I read 100rpm
